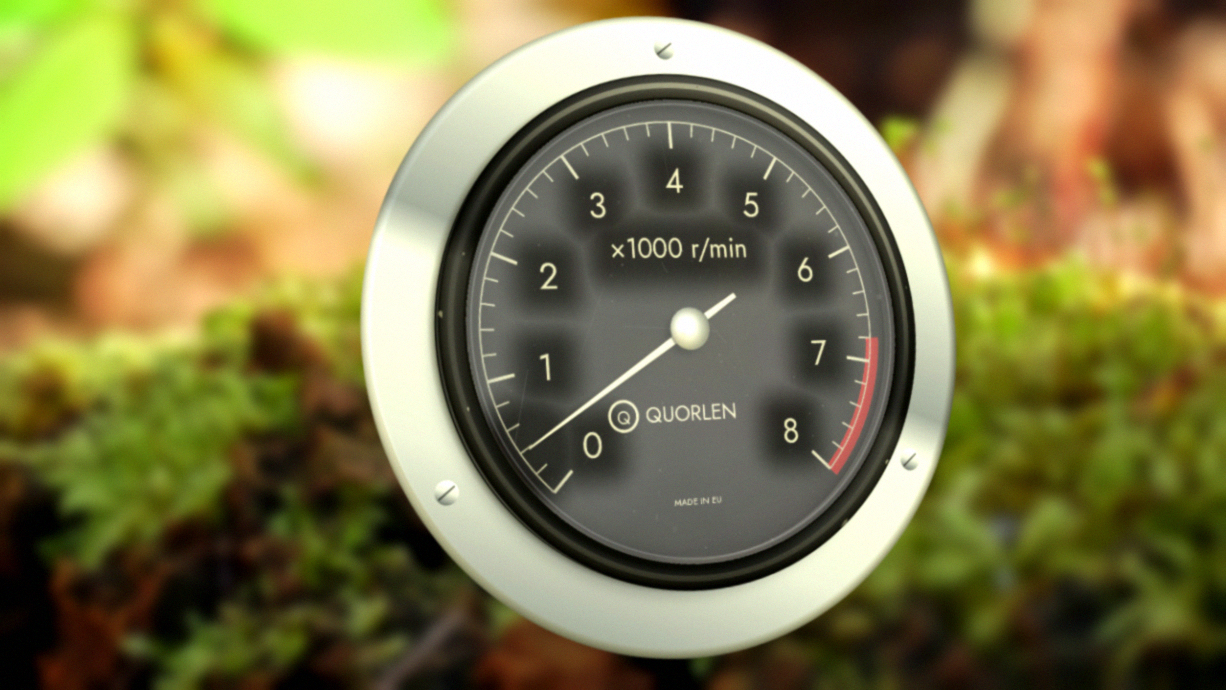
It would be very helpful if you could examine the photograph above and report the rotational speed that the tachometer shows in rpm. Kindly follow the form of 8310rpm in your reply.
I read 400rpm
